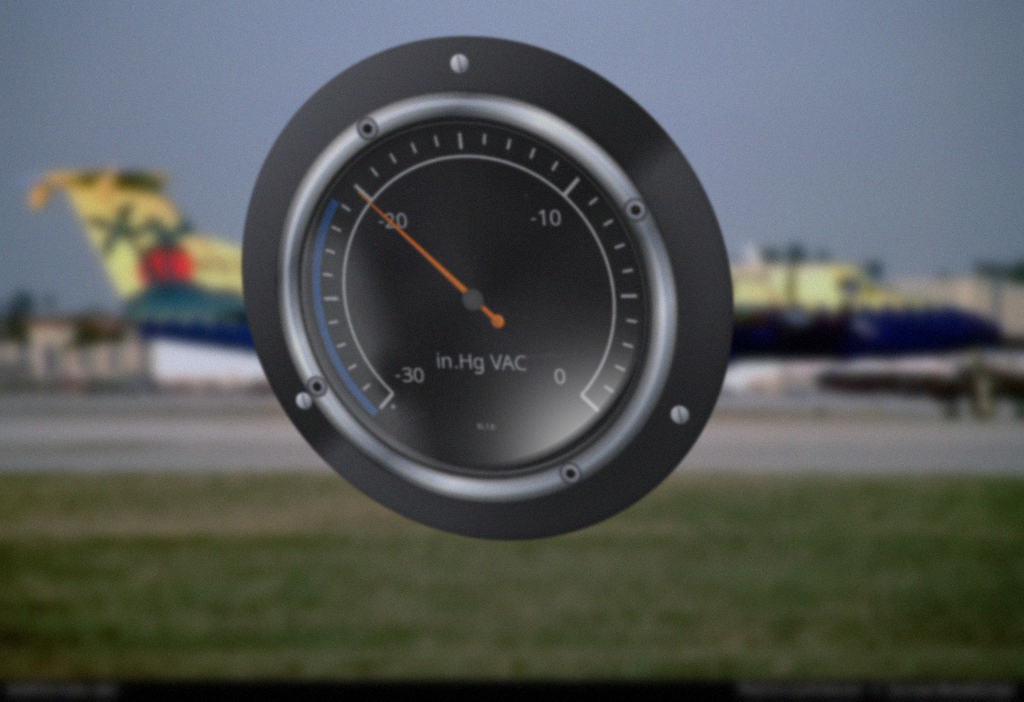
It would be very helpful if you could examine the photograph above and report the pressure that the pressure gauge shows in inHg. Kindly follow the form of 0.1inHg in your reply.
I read -20inHg
